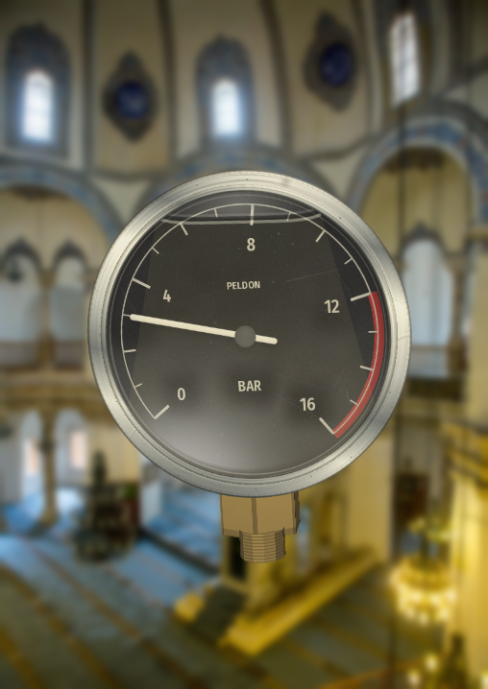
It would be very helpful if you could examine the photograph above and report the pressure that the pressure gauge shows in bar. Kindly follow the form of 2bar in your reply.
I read 3bar
